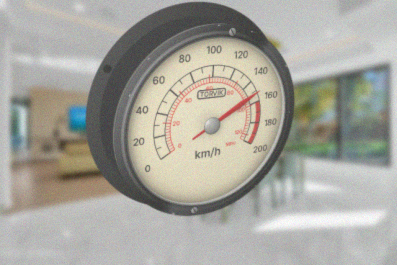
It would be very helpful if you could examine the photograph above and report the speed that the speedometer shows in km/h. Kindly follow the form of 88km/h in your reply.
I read 150km/h
